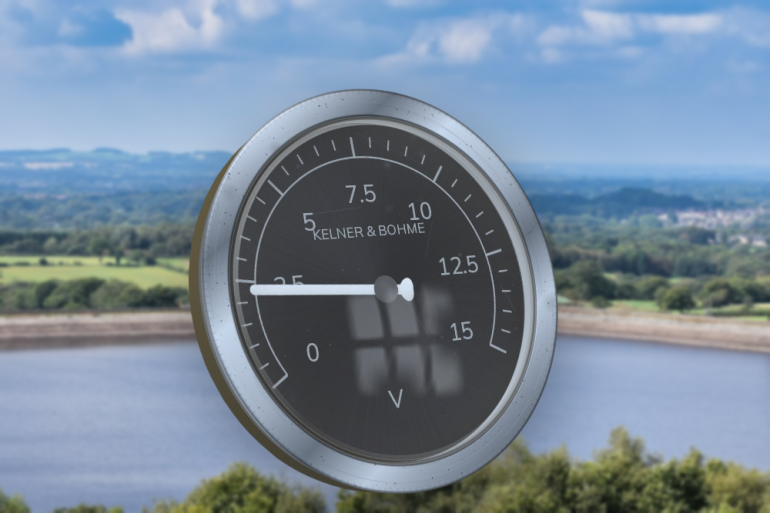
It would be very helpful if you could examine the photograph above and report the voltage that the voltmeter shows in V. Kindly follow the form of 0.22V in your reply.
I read 2.25V
